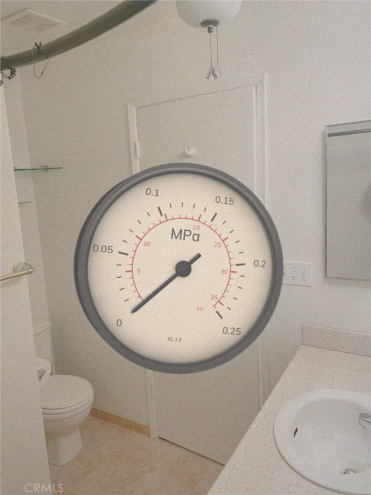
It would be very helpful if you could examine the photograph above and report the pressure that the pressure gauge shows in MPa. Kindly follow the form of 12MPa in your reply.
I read 0MPa
